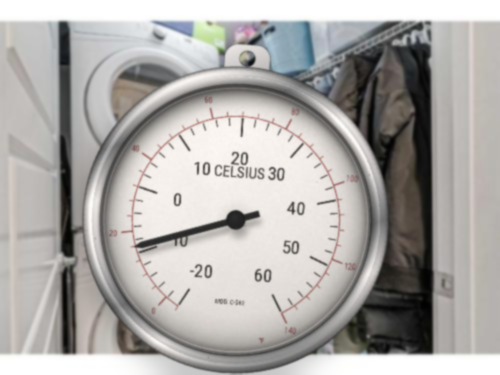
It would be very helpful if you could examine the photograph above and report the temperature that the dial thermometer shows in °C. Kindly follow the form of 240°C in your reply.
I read -9°C
